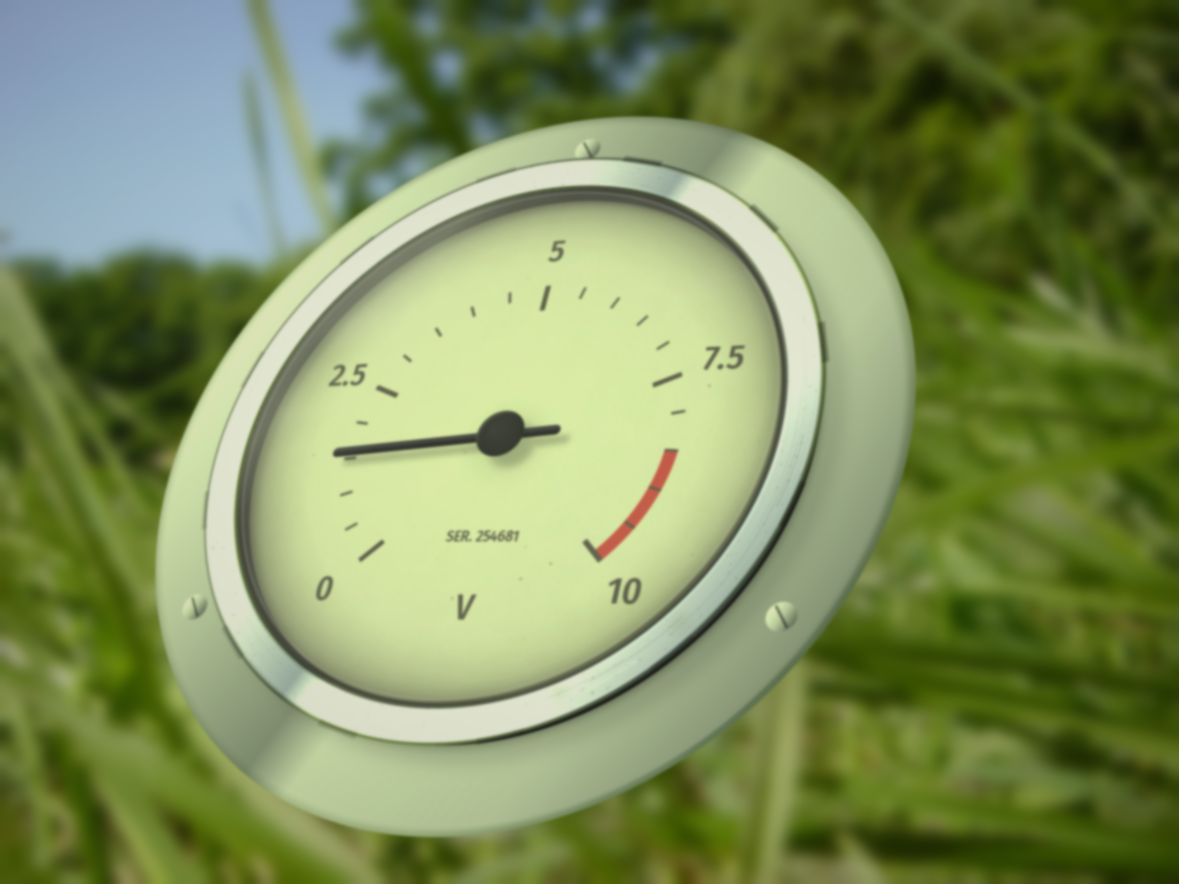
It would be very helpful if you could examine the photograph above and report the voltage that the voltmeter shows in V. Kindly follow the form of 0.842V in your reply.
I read 1.5V
